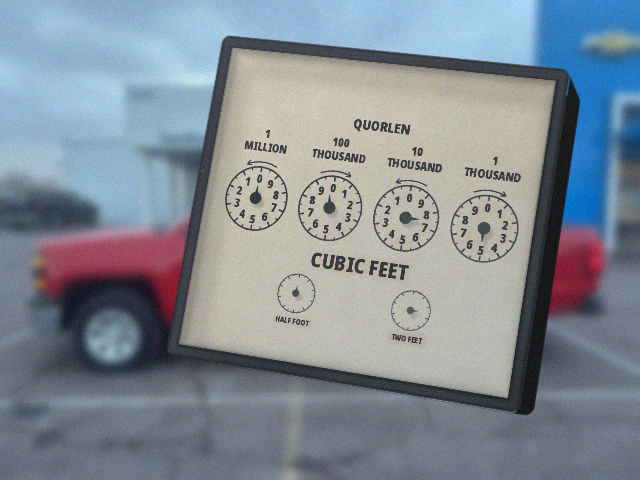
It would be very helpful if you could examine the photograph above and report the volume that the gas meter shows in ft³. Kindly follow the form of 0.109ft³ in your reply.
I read 997500ft³
